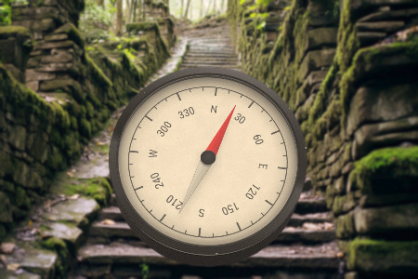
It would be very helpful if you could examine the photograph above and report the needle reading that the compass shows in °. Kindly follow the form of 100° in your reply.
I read 20°
